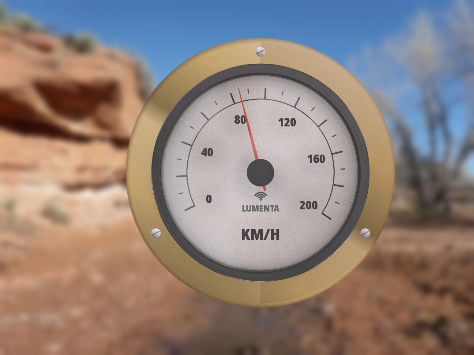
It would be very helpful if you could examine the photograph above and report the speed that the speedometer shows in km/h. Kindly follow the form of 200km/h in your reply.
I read 85km/h
